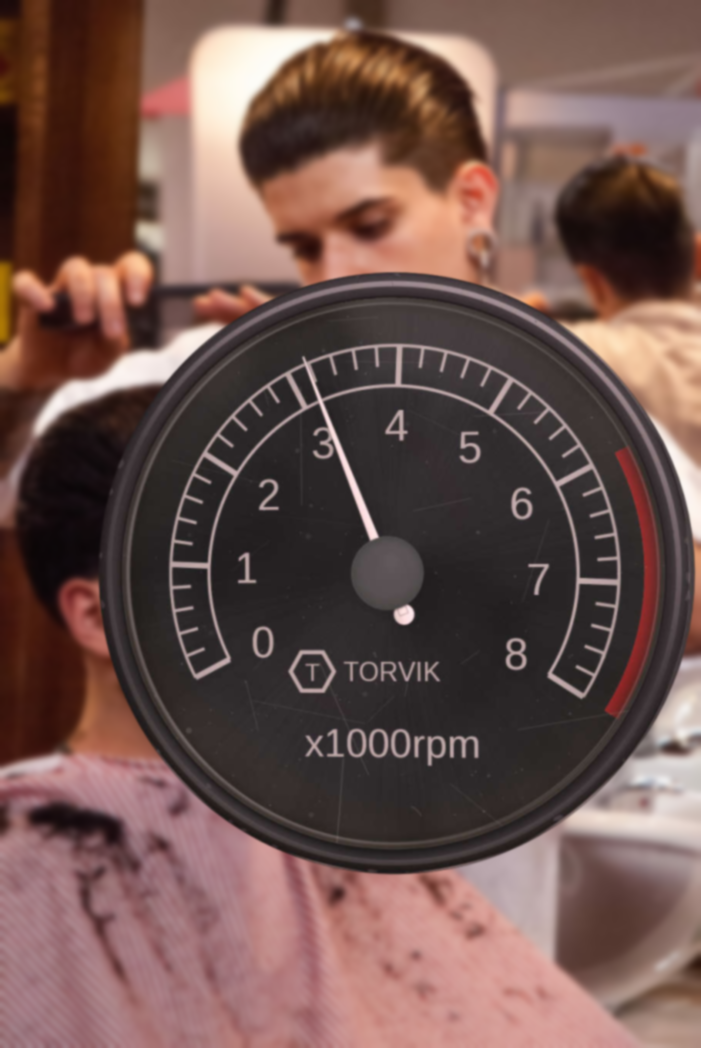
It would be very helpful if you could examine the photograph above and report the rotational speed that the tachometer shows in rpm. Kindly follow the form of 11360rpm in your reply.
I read 3200rpm
